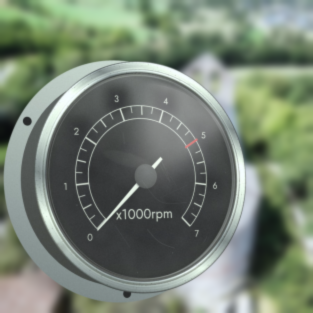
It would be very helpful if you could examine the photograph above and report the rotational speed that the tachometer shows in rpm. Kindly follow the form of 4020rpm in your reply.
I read 0rpm
